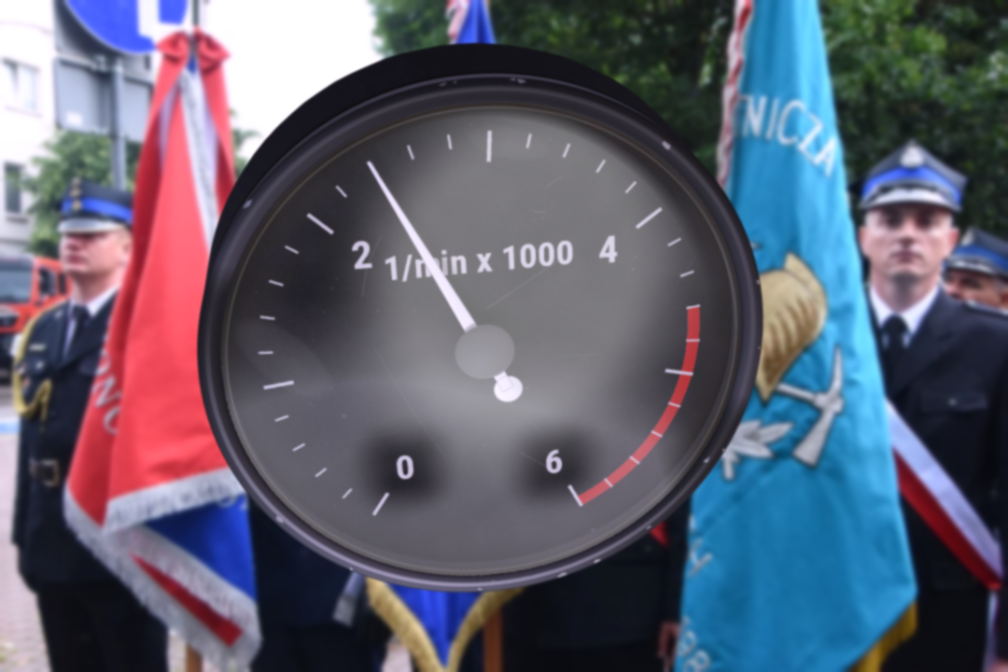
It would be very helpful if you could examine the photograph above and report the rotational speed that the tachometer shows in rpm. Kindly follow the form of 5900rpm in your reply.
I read 2400rpm
